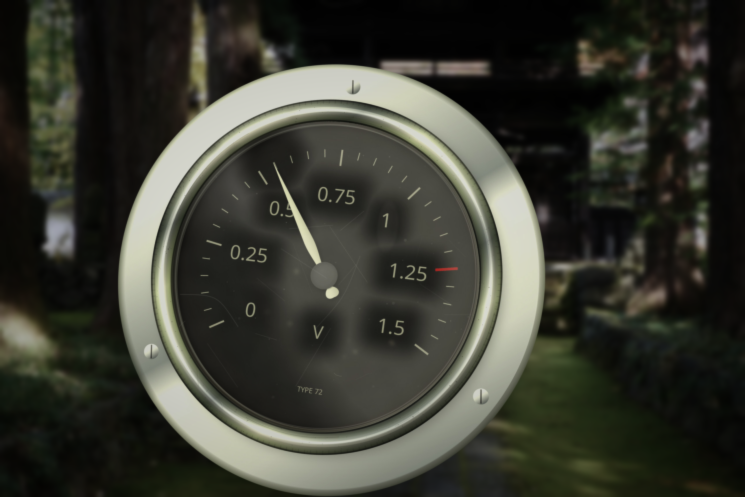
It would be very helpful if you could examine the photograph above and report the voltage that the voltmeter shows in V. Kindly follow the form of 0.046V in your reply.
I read 0.55V
